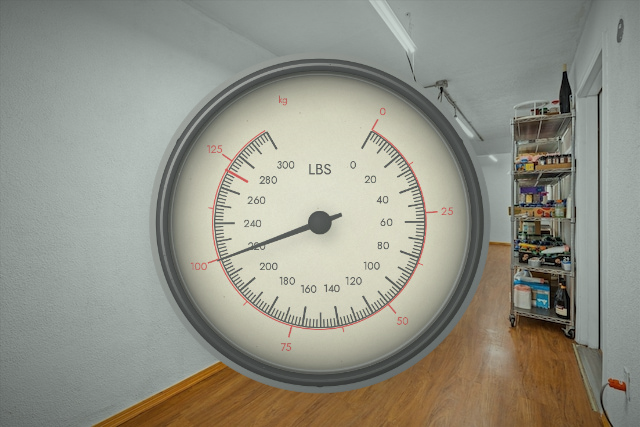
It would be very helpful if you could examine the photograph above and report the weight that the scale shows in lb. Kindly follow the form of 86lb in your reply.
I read 220lb
